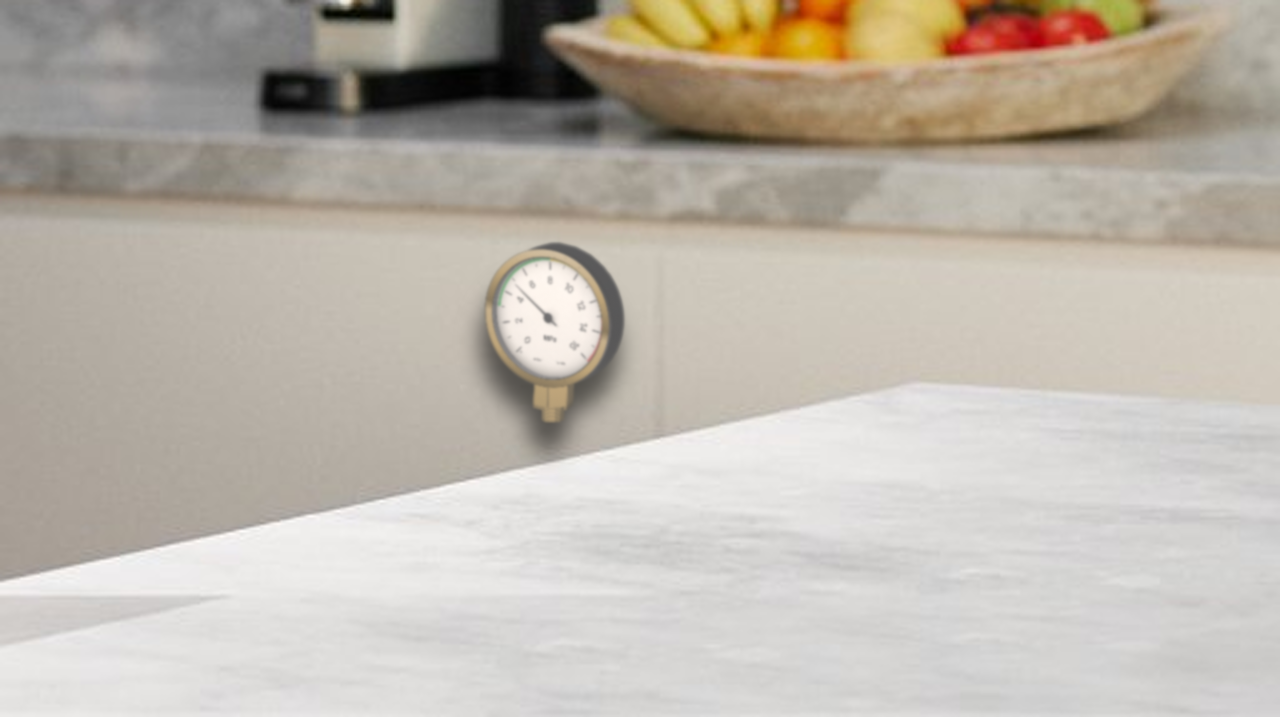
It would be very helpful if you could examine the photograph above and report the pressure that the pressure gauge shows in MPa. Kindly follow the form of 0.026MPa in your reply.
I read 5MPa
